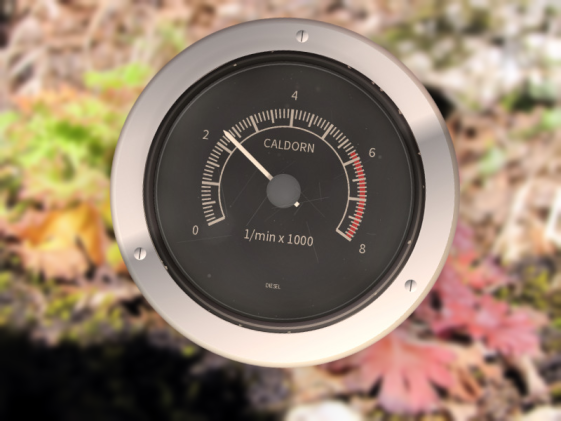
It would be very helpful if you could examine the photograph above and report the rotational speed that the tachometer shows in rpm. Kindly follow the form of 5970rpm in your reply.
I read 2300rpm
